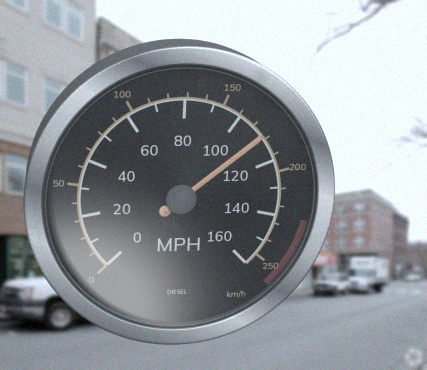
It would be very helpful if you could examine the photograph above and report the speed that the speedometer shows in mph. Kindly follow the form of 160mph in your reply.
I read 110mph
